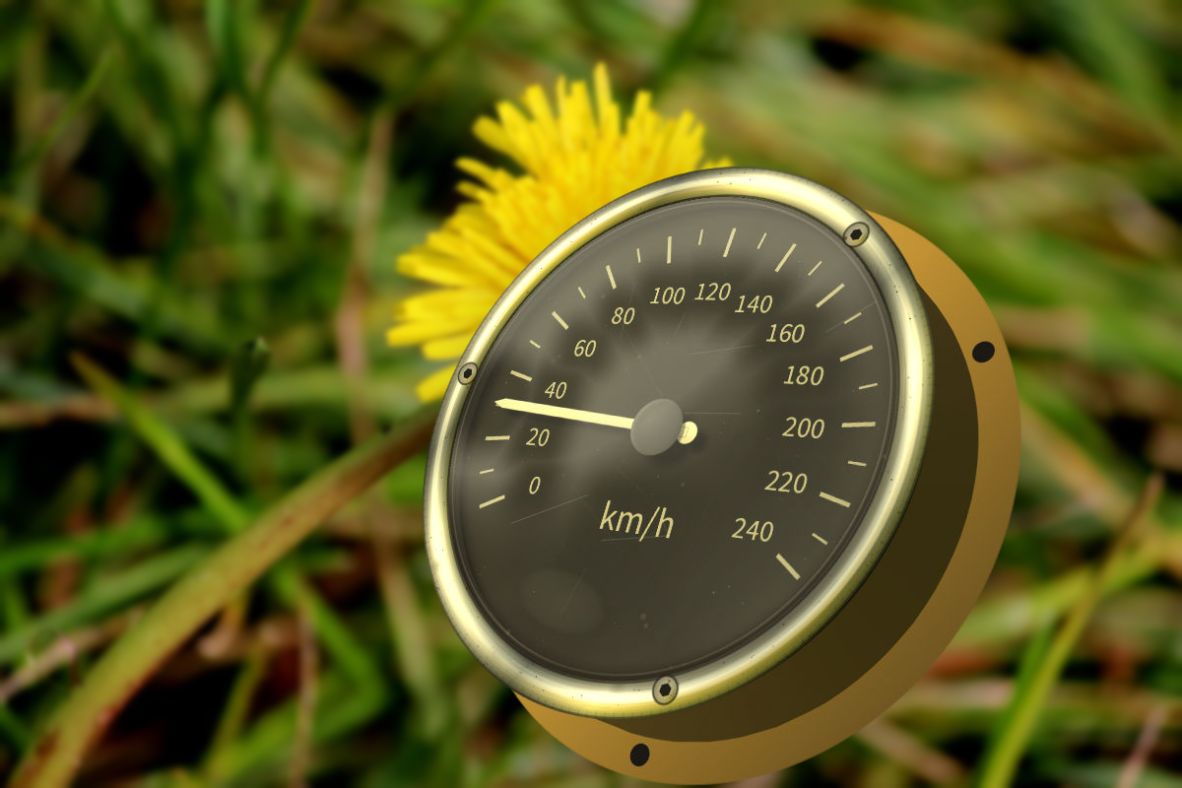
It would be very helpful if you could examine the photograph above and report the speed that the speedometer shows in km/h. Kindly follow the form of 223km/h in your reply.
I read 30km/h
